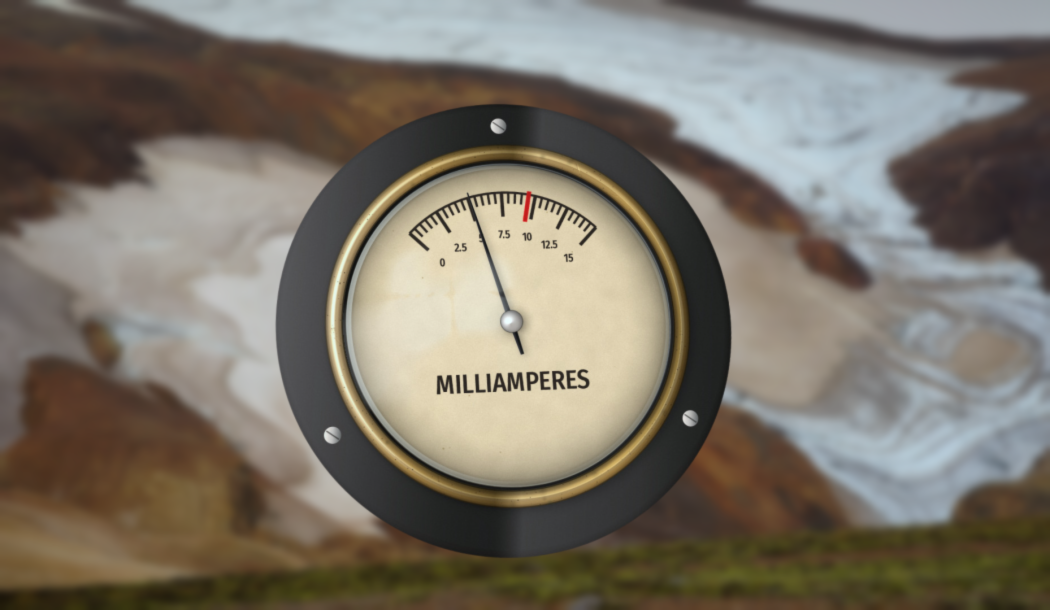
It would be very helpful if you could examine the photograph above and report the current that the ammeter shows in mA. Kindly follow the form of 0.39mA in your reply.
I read 5mA
